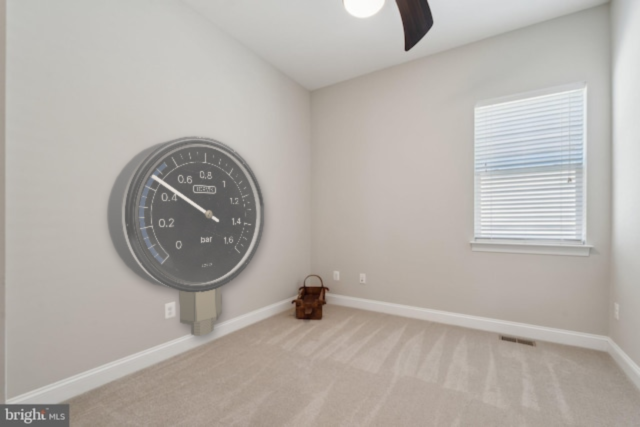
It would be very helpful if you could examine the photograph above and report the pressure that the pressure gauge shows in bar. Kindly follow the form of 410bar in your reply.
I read 0.45bar
